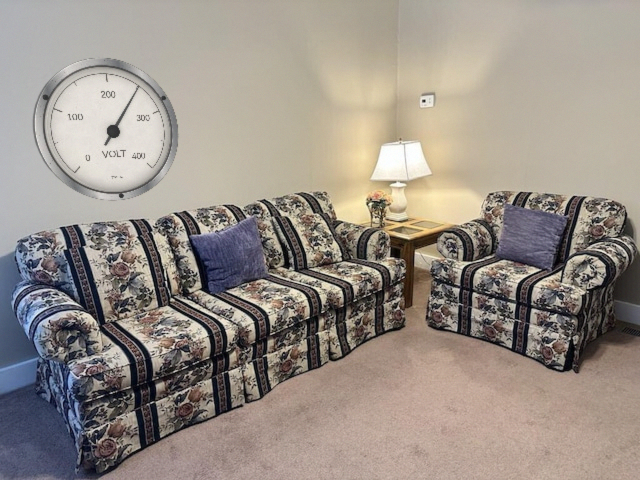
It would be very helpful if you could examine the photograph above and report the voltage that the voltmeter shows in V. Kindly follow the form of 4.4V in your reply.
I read 250V
